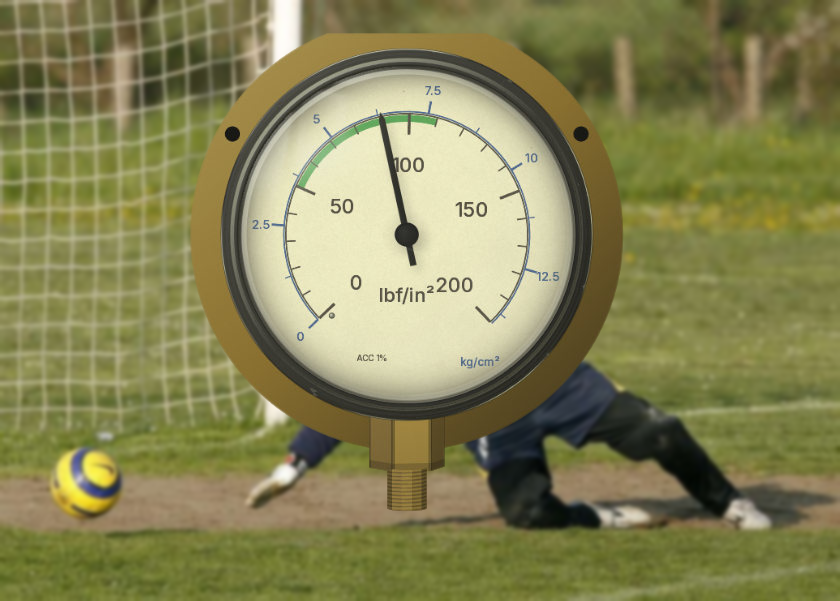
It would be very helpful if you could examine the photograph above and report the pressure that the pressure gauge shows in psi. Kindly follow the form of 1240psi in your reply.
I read 90psi
